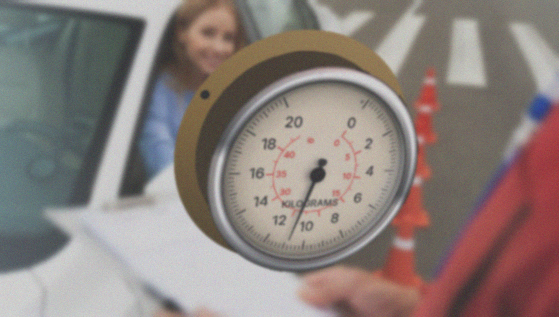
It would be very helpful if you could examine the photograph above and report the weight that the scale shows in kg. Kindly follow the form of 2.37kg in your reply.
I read 11kg
